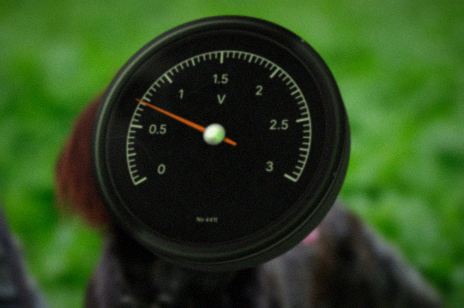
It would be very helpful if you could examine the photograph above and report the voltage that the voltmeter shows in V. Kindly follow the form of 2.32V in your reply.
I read 0.7V
